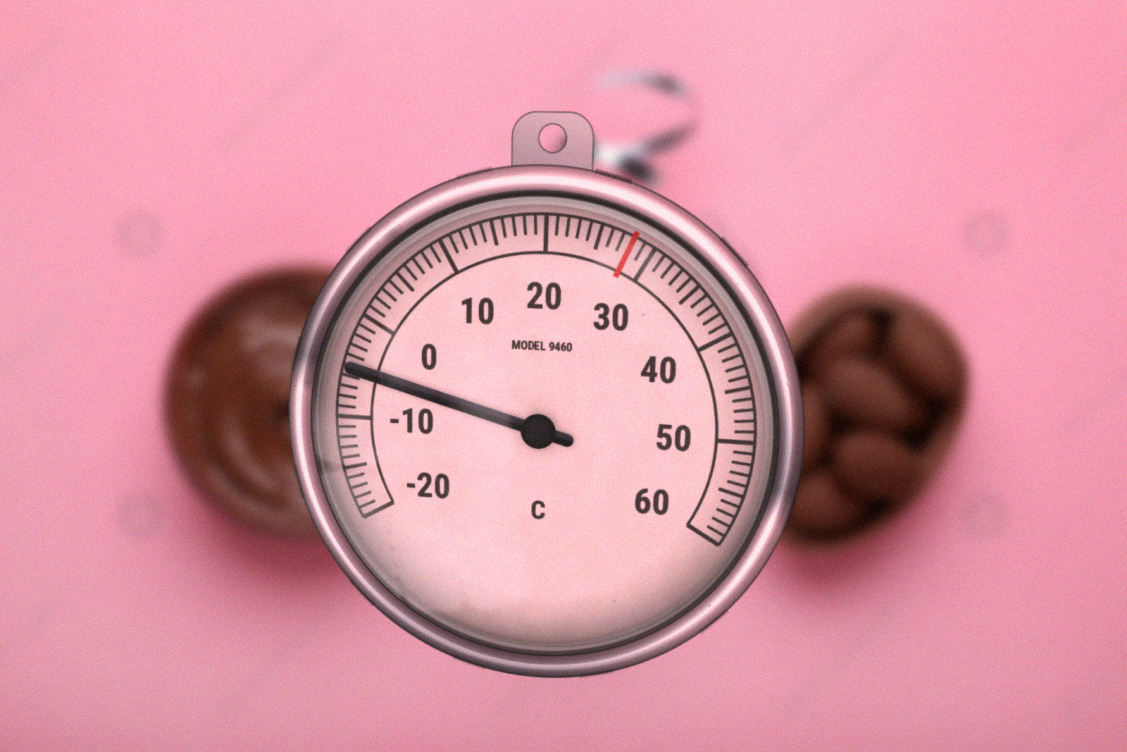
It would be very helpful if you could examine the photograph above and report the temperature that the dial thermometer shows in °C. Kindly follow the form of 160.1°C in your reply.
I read -5°C
